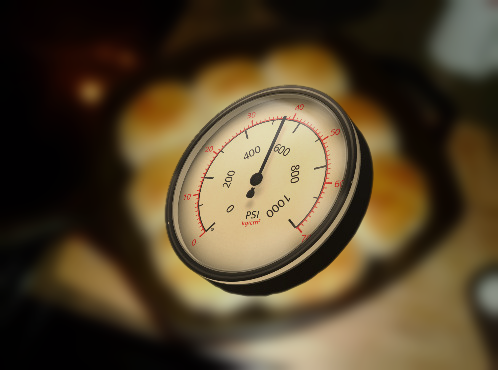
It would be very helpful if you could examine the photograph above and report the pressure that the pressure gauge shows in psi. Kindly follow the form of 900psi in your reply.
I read 550psi
